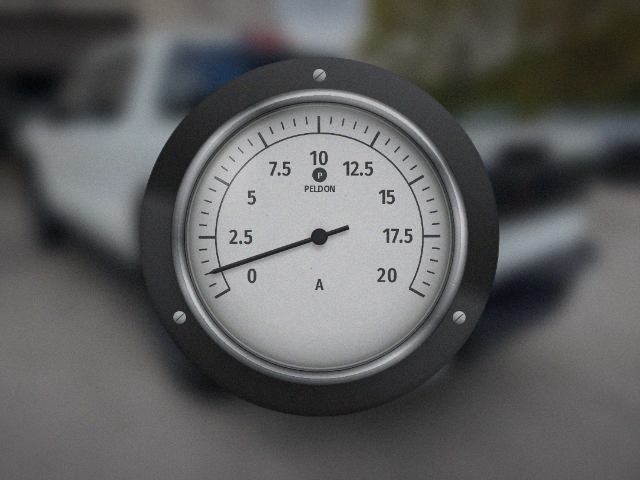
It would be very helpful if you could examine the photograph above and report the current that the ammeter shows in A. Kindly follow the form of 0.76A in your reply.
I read 1A
